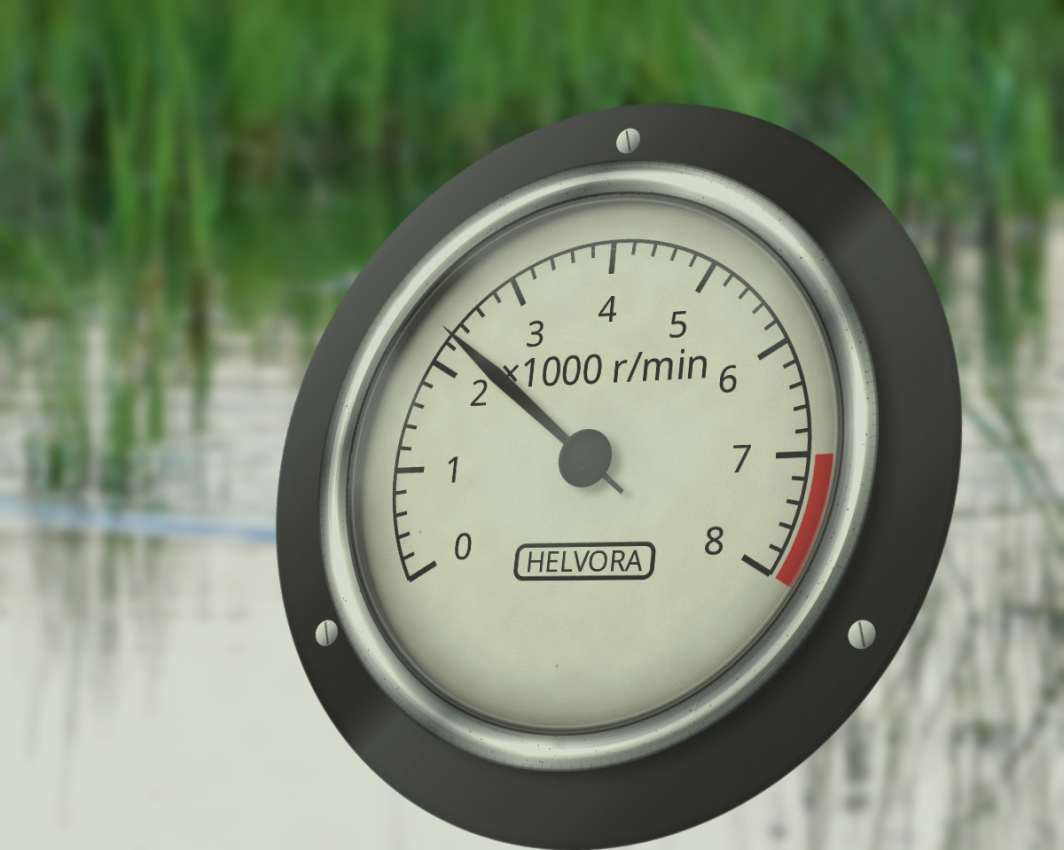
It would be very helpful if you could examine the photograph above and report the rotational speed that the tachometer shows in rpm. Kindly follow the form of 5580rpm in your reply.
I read 2300rpm
